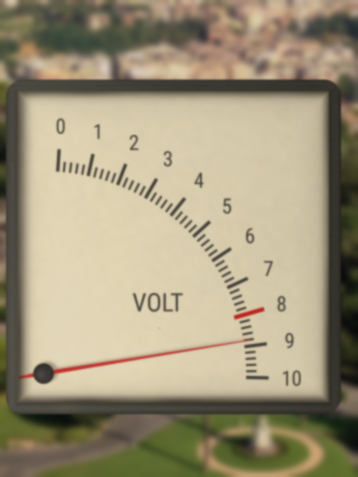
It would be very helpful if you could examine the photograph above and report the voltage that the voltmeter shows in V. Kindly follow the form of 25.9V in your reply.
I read 8.8V
